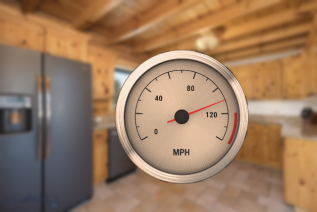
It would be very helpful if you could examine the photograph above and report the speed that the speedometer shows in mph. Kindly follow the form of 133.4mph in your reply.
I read 110mph
